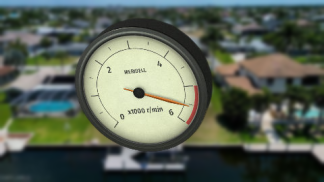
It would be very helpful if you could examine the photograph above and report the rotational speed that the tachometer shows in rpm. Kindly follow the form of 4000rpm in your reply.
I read 5500rpm
